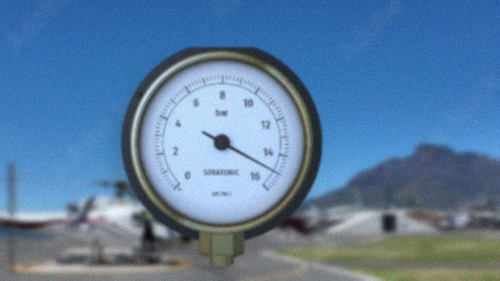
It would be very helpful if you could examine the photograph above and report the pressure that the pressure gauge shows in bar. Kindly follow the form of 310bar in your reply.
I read 15bar
